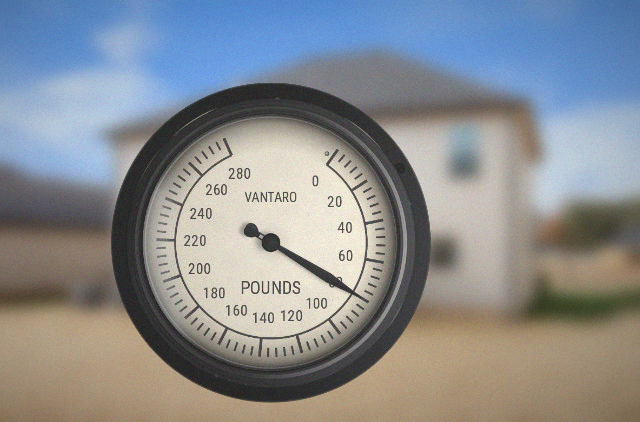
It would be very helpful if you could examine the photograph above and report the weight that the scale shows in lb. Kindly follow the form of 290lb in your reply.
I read 80lb
